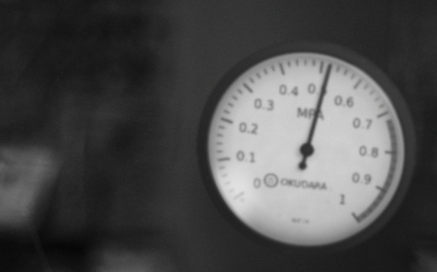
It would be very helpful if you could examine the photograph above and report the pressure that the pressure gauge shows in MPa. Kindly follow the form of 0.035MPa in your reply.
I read 0.52MPa
